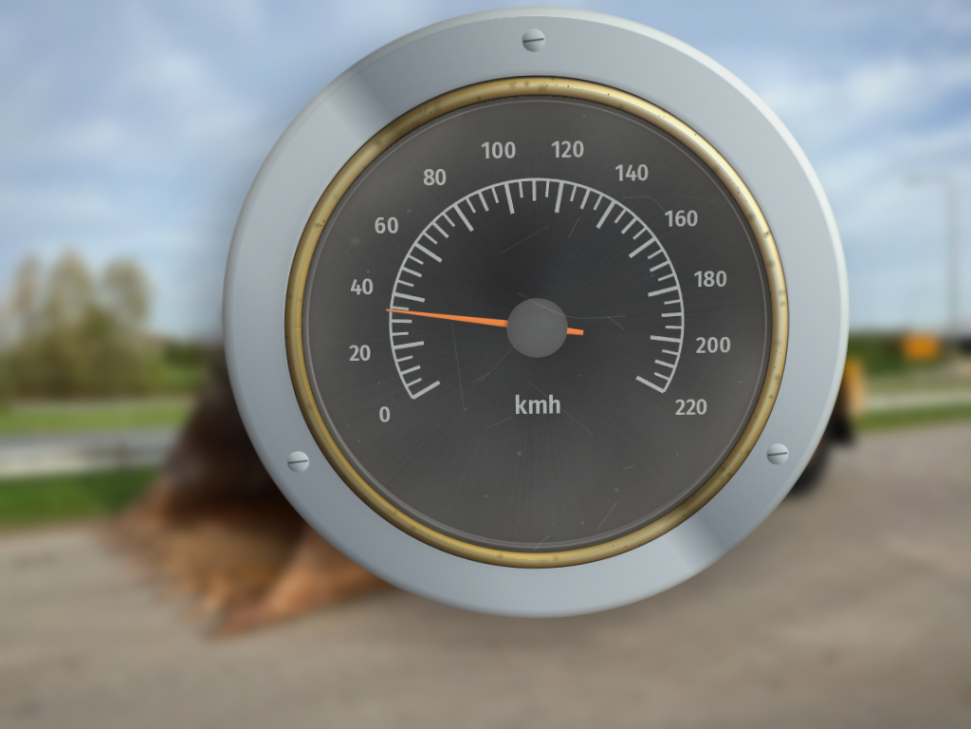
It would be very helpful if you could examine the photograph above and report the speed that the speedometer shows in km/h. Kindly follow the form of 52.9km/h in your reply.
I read 35km/h
